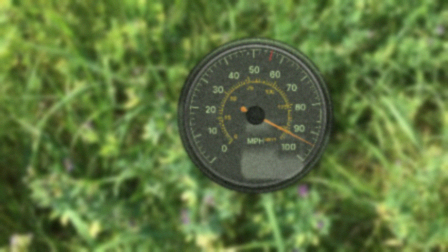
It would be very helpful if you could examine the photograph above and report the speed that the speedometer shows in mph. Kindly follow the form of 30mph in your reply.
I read 94mph
